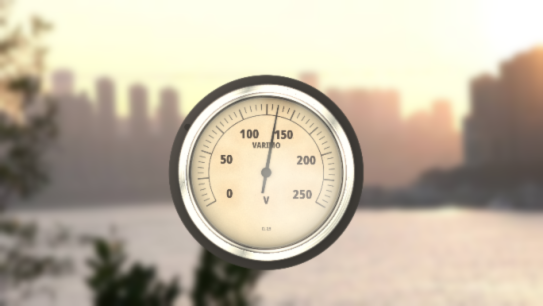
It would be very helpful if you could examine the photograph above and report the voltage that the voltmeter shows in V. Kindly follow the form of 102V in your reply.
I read 135V
